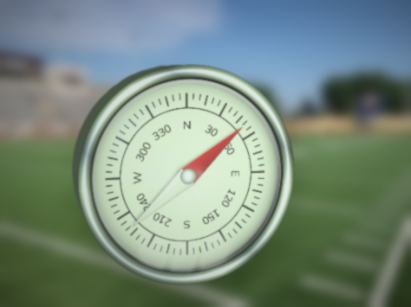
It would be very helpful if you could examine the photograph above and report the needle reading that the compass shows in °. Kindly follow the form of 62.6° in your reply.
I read 50°
